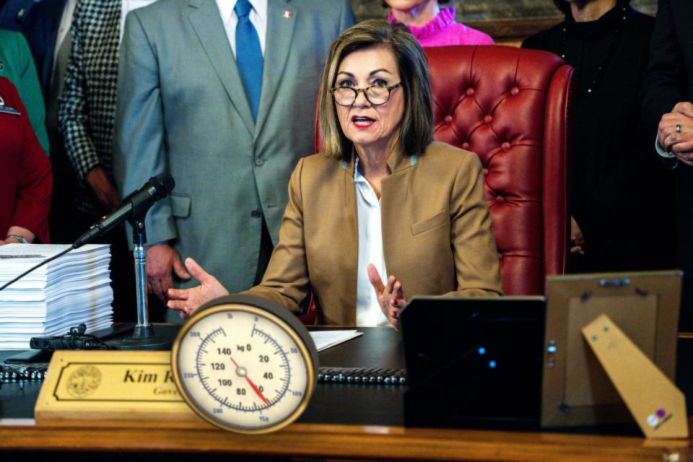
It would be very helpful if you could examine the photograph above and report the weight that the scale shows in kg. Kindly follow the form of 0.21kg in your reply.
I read 60kg
